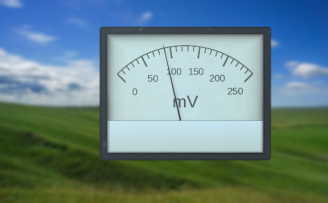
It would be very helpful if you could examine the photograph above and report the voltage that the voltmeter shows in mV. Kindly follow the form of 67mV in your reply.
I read 90mV
